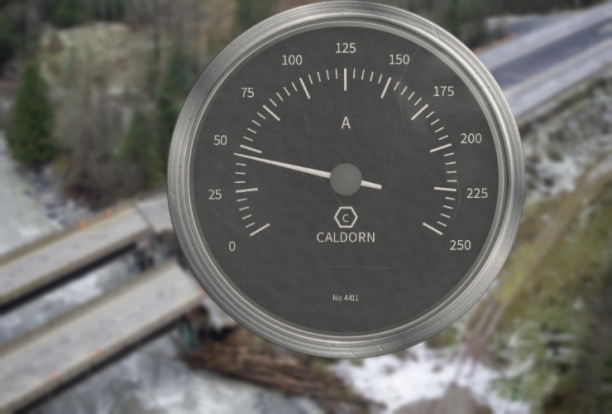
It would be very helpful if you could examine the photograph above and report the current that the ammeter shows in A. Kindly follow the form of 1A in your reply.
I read 45A
